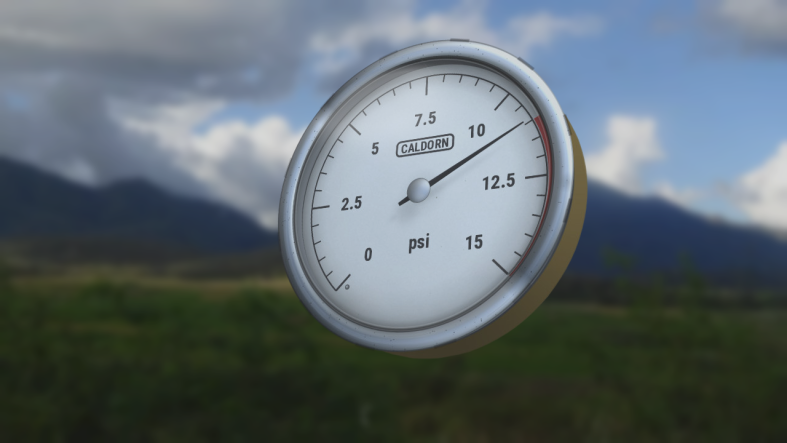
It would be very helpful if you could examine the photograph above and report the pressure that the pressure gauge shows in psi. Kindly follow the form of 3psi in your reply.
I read 11psi
